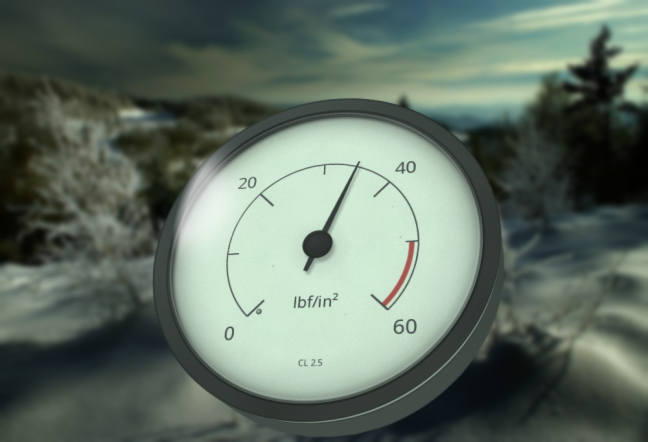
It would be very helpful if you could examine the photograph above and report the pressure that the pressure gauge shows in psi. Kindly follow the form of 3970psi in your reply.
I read 35psi
